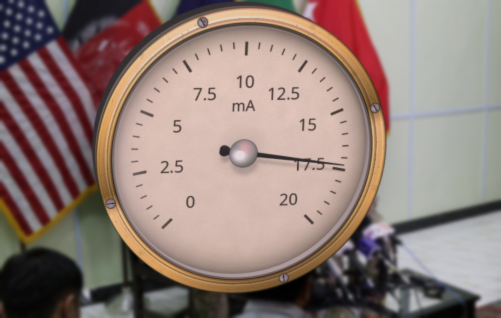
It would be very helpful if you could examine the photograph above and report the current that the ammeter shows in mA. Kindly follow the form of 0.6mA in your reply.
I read 17.25mA
